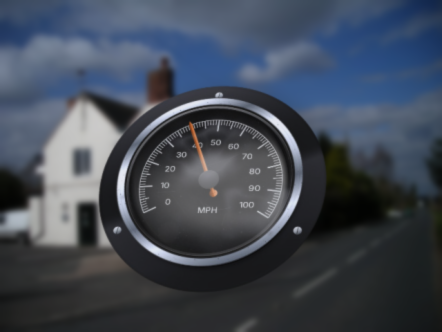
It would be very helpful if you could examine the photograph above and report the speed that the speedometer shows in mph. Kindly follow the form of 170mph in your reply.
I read 40mph
